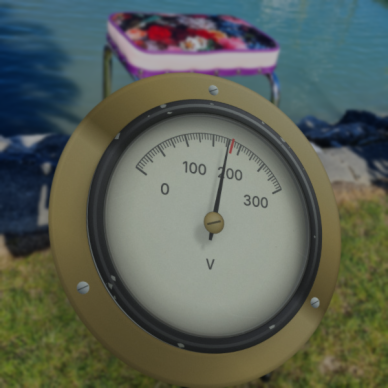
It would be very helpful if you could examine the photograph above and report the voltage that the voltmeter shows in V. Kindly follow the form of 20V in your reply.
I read 175V
